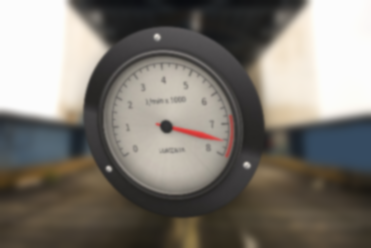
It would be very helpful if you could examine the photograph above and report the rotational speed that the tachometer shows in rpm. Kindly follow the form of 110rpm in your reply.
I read 7500rpm
